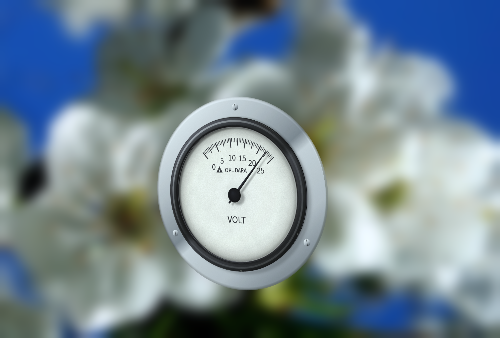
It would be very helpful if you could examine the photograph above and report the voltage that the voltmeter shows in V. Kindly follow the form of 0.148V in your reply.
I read 22.5V
